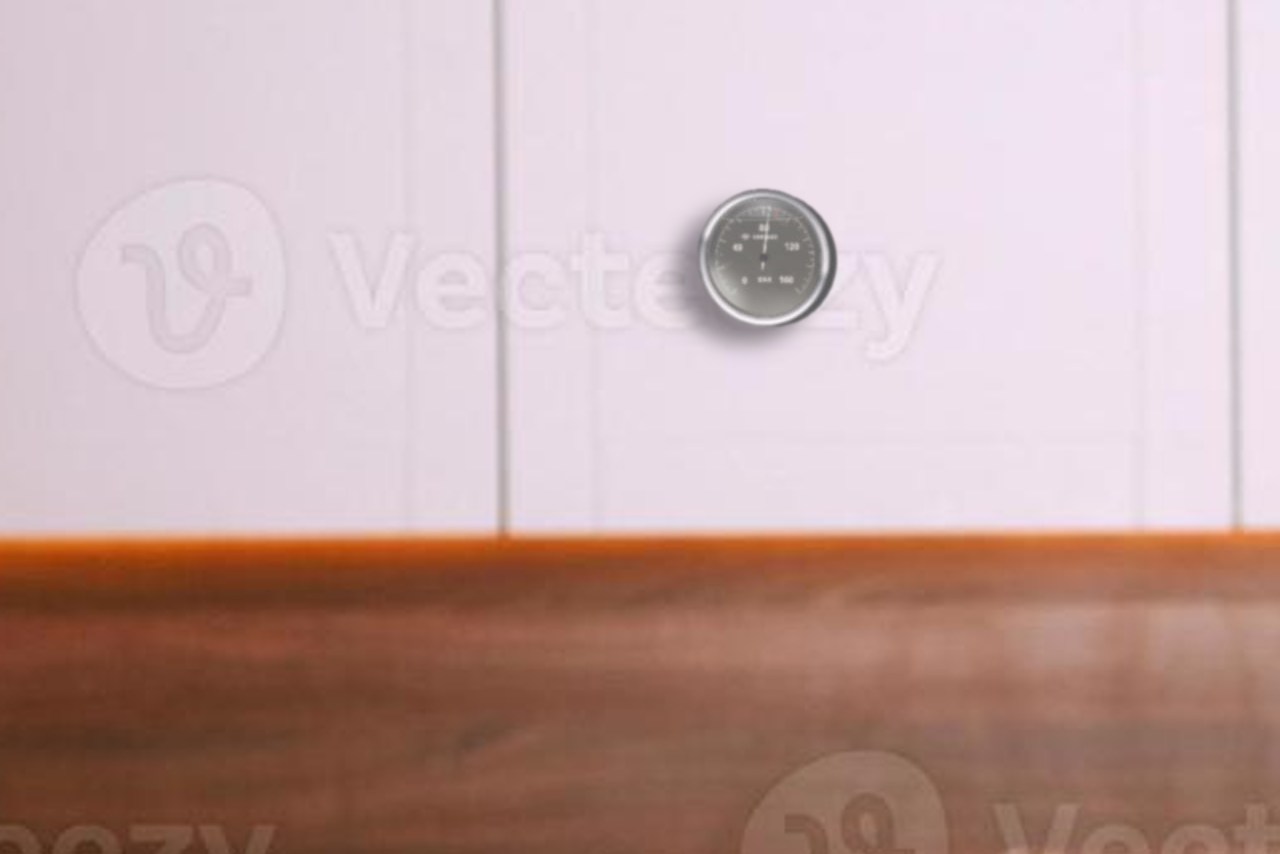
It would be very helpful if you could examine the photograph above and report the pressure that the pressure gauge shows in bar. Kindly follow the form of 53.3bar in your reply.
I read 85bar
